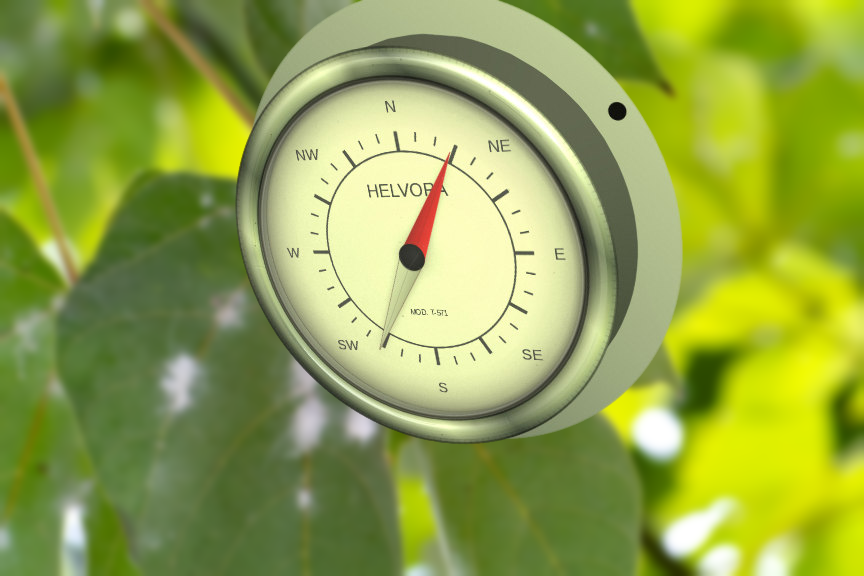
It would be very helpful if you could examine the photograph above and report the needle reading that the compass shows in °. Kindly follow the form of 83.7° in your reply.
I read 30°
